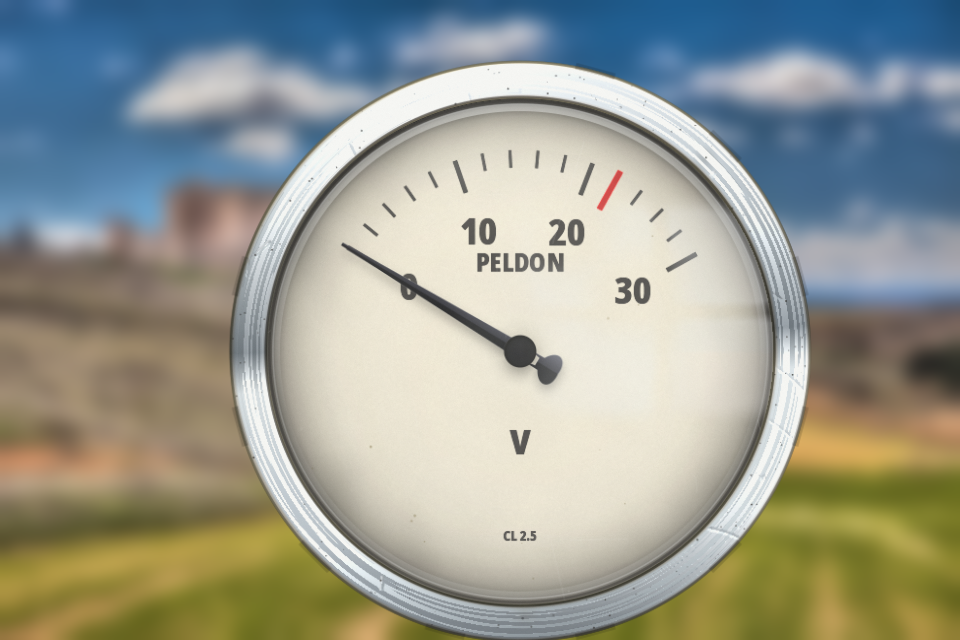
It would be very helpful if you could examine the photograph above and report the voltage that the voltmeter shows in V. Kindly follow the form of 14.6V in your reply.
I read 0V
